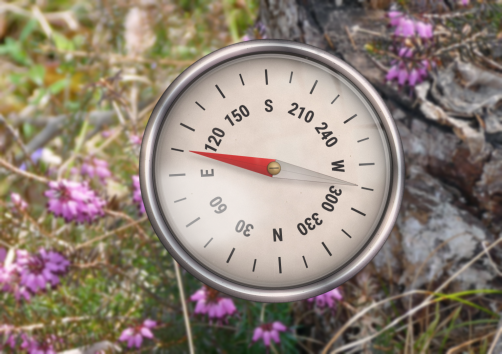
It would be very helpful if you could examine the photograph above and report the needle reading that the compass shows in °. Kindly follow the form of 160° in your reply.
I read 105°
